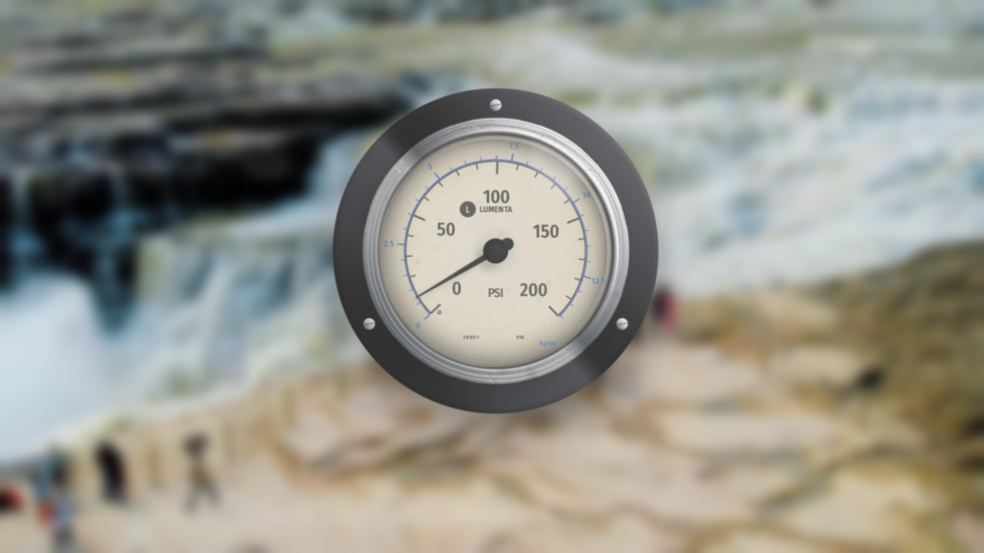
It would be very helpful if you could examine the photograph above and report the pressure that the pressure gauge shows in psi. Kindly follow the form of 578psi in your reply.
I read 10psi
